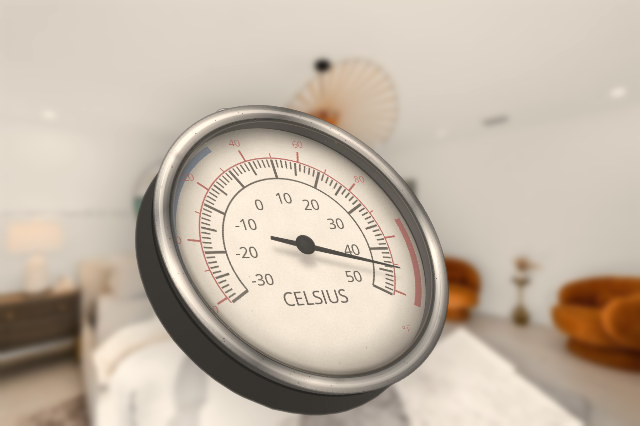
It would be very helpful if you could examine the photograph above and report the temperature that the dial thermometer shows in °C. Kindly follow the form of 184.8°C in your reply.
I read 45°C
